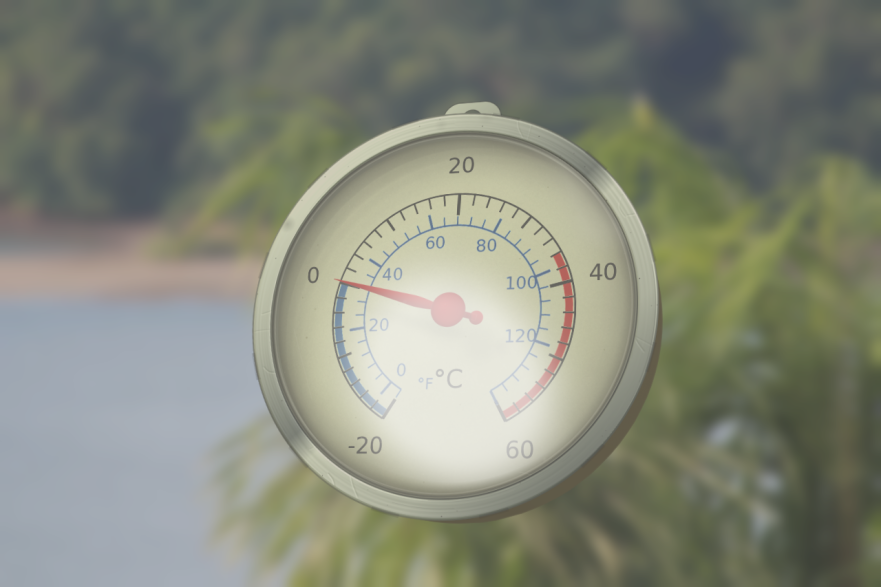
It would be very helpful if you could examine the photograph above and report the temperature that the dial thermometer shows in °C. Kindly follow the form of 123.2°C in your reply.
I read 0°C
